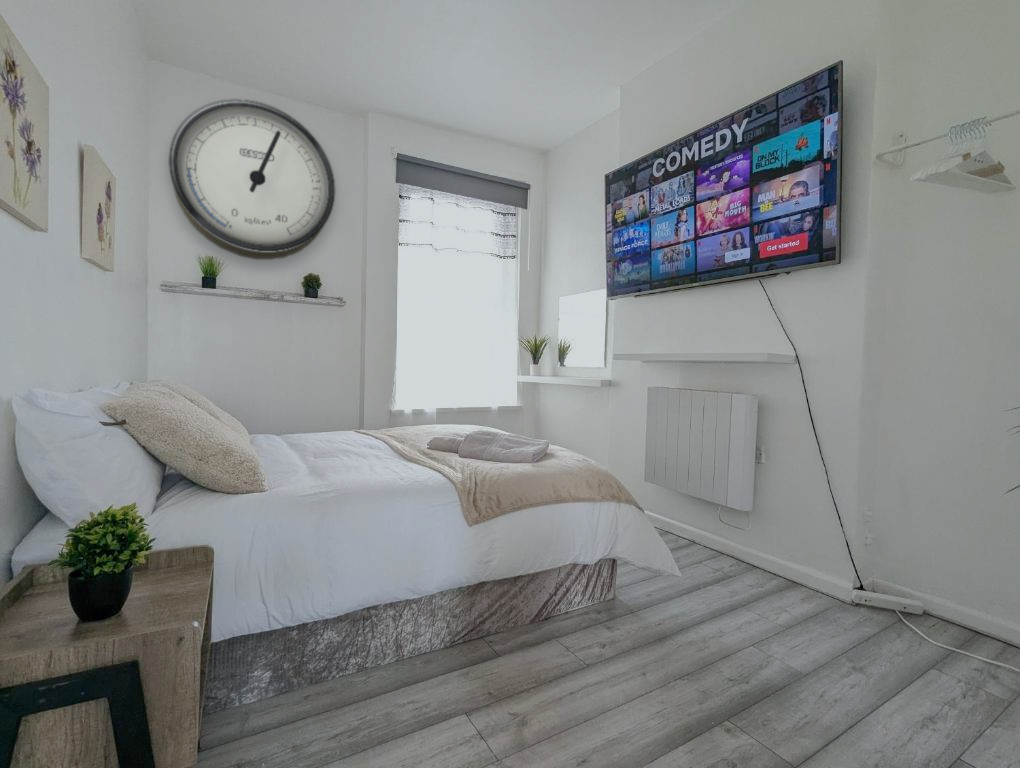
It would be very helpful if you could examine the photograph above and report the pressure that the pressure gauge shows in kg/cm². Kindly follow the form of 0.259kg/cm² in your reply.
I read 23kg/cm²
